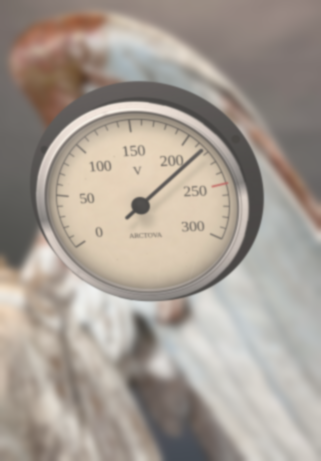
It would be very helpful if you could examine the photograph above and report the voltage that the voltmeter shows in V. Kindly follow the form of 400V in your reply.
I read 215V
